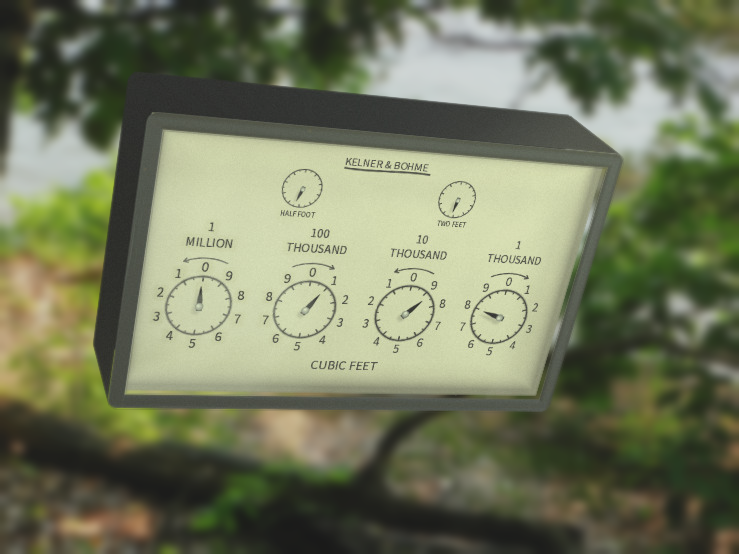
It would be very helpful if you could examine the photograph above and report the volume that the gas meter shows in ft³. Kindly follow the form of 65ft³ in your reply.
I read 8800ft³
